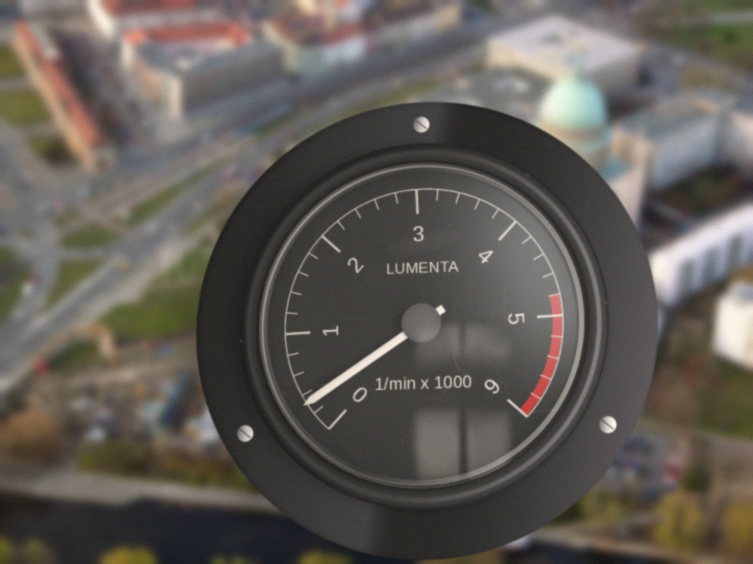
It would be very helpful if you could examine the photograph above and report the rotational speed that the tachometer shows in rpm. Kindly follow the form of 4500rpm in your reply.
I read 300rpm
